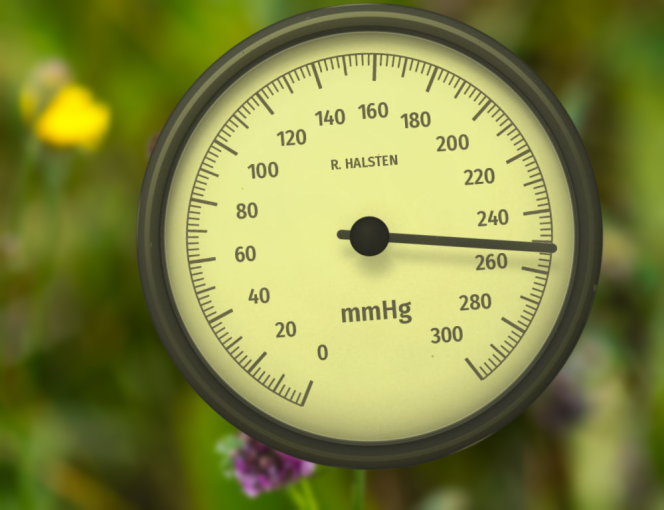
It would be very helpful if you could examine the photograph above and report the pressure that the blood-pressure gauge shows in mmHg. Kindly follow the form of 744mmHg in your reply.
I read 252mmHg
